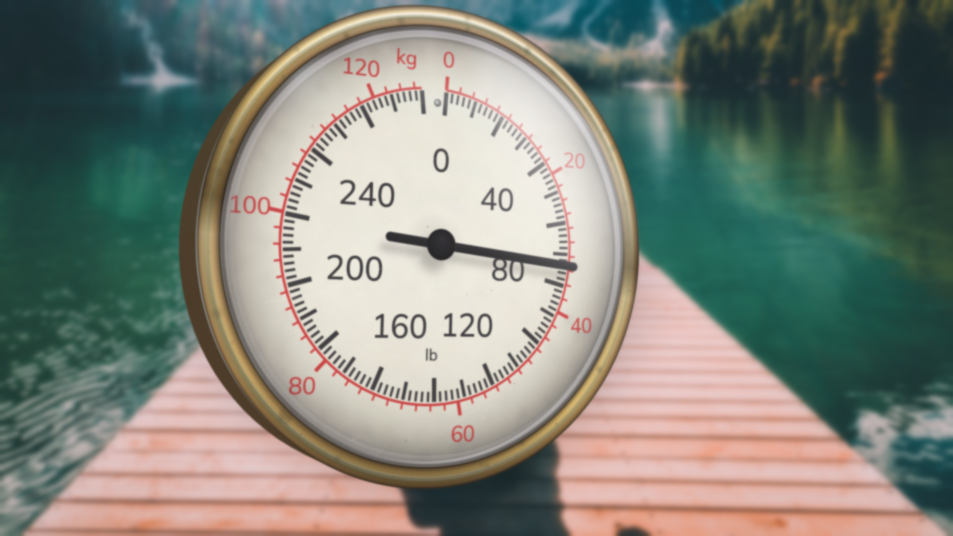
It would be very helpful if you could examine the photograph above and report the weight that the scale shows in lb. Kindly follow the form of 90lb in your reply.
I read 74lb
